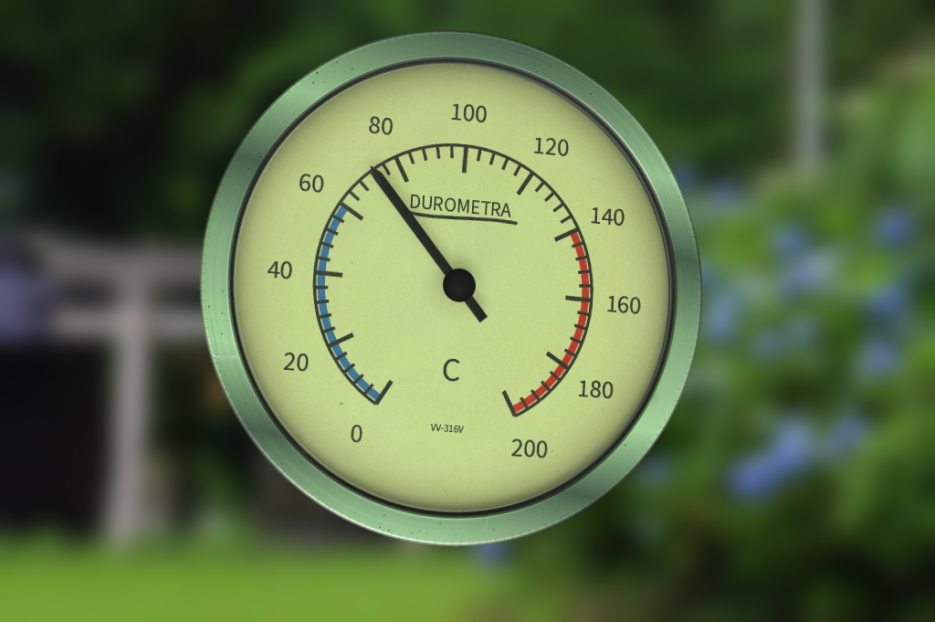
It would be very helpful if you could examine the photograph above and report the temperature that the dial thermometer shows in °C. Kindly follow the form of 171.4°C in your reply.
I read 72°C
